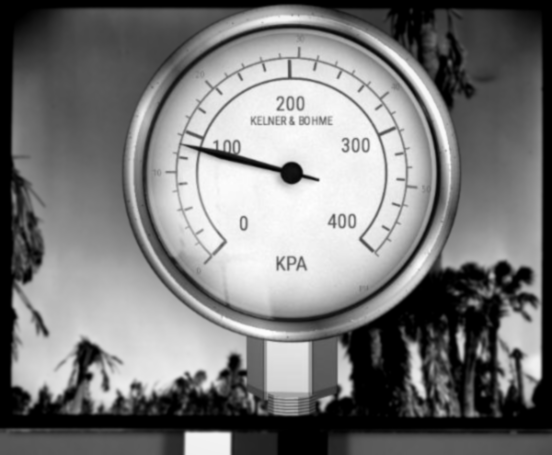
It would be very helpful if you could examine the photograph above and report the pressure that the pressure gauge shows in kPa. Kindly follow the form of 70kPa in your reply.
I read 90kPa
